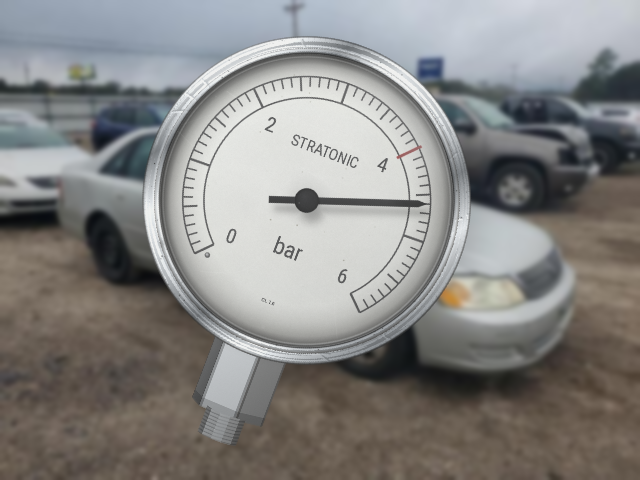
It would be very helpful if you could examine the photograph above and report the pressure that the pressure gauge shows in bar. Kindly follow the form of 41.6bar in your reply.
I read 4.6bar
